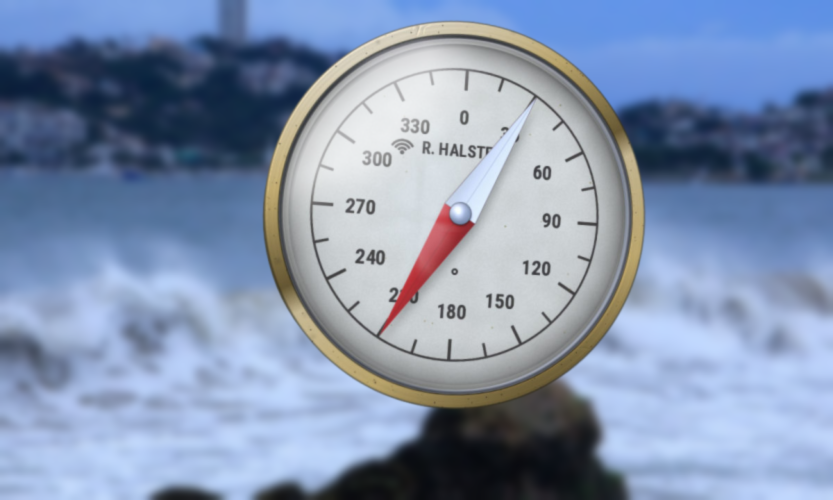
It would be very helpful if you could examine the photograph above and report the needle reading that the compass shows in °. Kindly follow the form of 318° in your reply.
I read 210°
